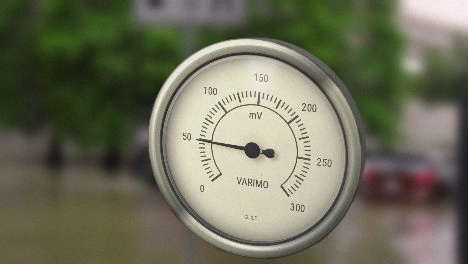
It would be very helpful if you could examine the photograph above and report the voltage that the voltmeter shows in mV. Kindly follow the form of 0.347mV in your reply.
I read 50mV
